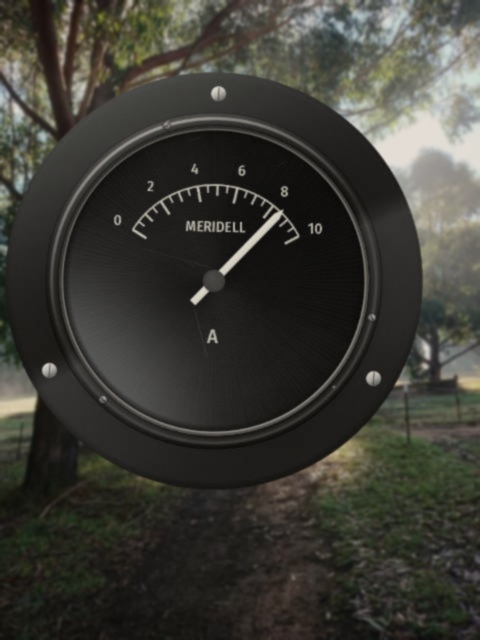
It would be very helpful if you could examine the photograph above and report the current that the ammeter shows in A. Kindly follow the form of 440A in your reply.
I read 8.5A
